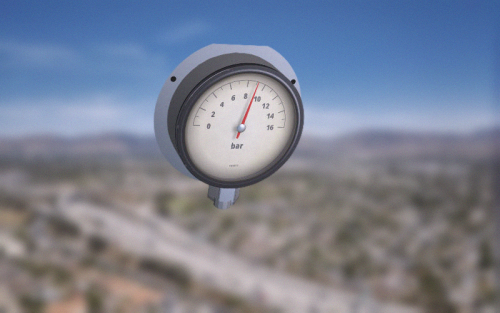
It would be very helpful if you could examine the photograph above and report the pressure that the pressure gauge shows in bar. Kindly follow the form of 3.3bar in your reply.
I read 9bar
